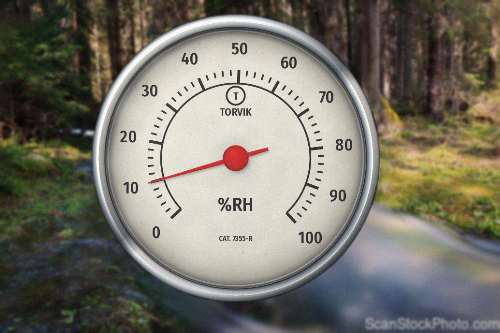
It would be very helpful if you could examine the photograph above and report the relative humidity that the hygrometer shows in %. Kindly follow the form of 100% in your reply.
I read 10%
